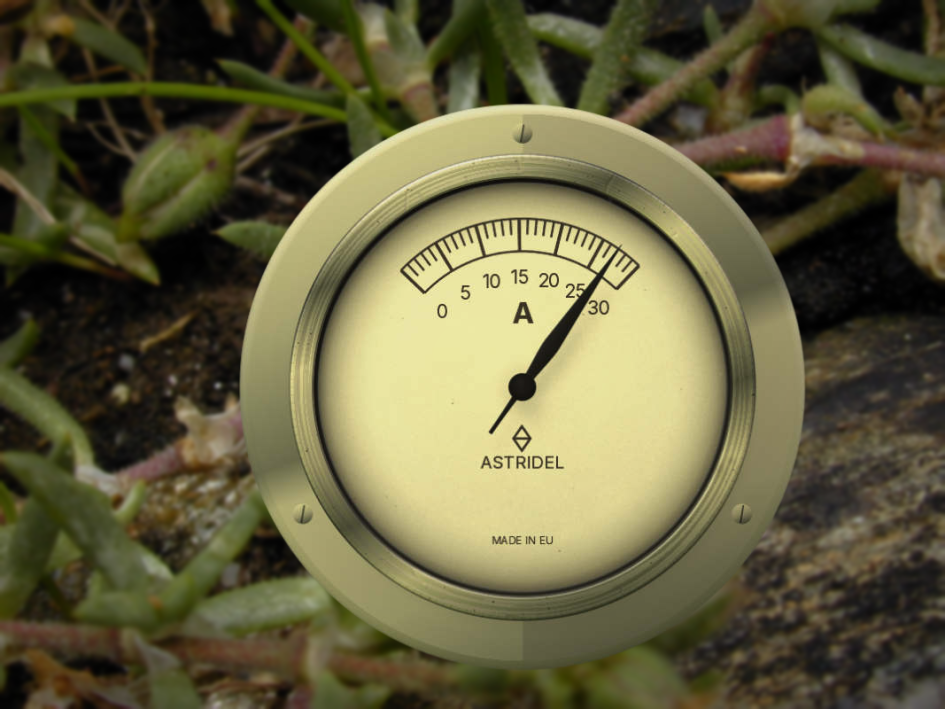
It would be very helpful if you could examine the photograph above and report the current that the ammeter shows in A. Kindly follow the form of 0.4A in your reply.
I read 27A
